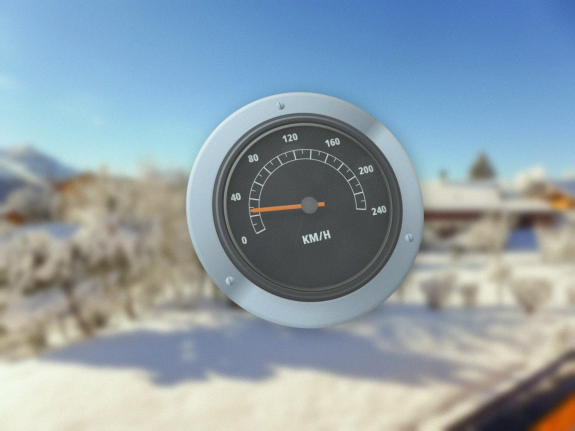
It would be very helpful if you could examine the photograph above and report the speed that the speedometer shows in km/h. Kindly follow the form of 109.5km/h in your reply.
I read 25km/h
